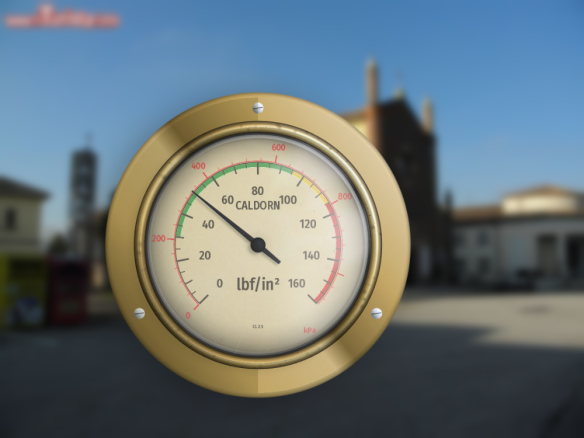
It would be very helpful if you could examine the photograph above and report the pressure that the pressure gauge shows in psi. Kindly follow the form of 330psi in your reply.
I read 50psi
